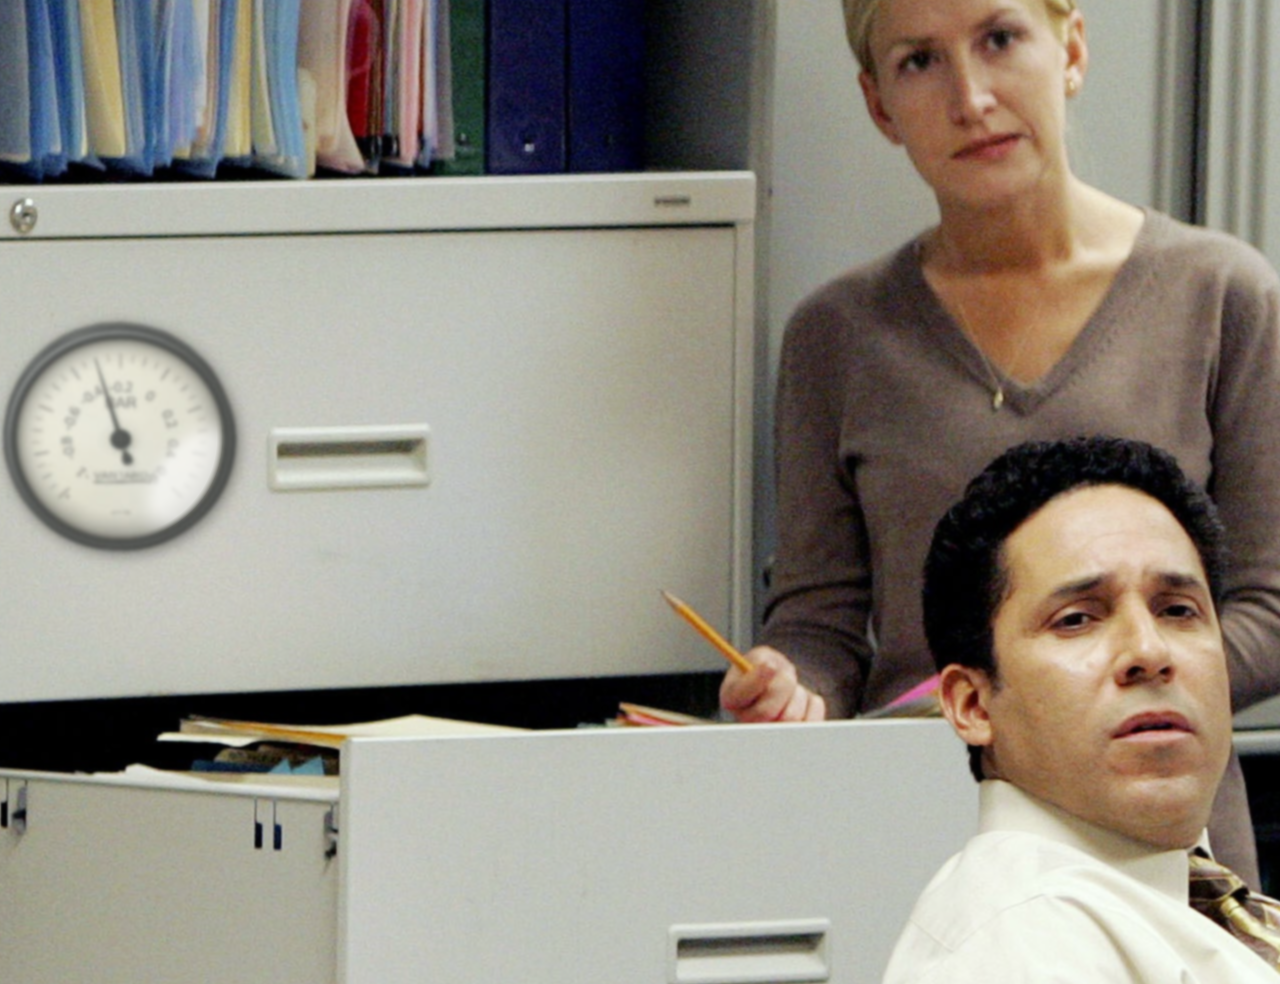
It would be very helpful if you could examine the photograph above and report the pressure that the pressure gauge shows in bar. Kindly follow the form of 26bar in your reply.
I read -0.3bar
